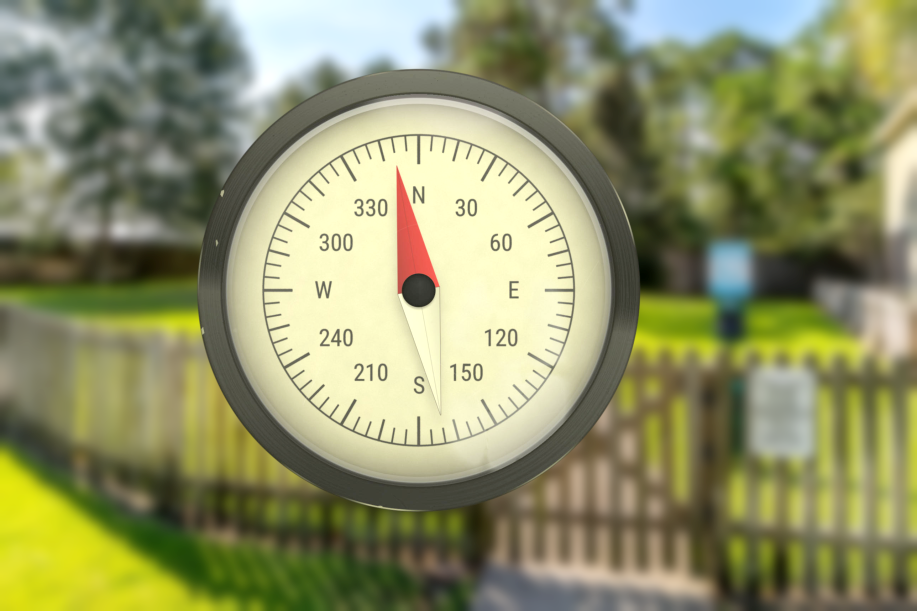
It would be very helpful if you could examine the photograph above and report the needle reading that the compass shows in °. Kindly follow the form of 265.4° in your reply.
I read 350°
